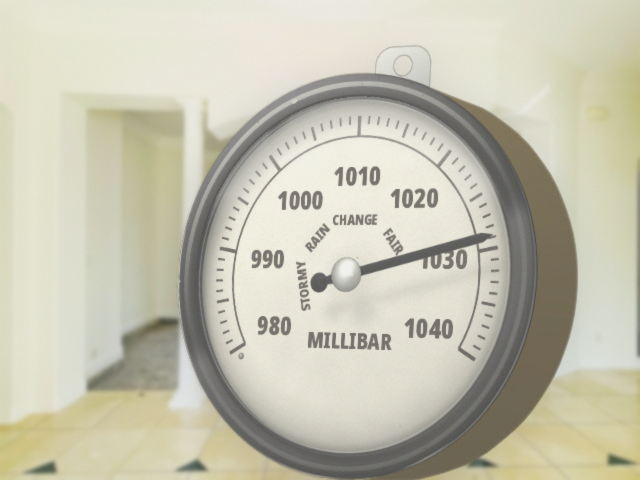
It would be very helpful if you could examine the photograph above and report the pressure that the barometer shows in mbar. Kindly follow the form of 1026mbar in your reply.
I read 1029mbar
